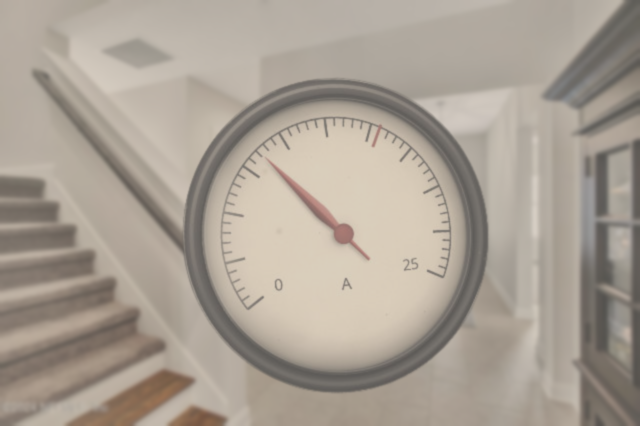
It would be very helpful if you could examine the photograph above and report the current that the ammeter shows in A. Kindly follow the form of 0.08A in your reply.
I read 8.5A
